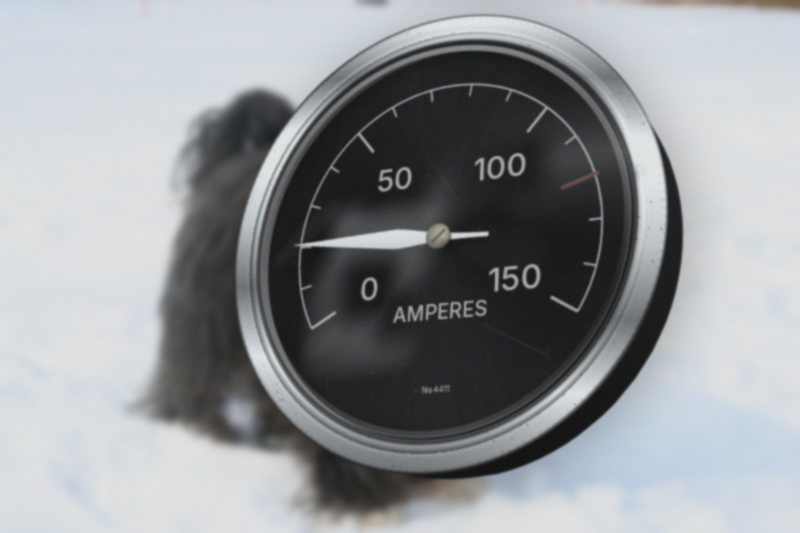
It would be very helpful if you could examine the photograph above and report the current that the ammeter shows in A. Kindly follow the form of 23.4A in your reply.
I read 20A
